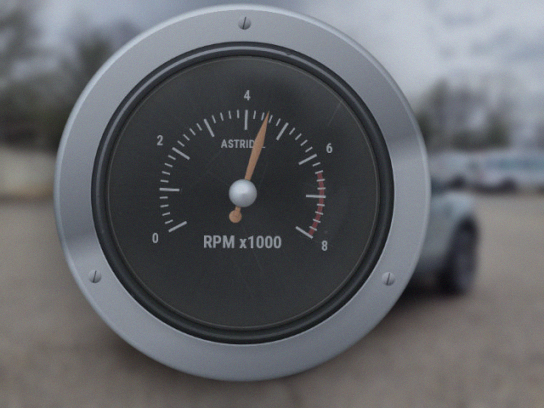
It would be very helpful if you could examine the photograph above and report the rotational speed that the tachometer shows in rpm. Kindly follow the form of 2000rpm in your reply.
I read 4500rpm
